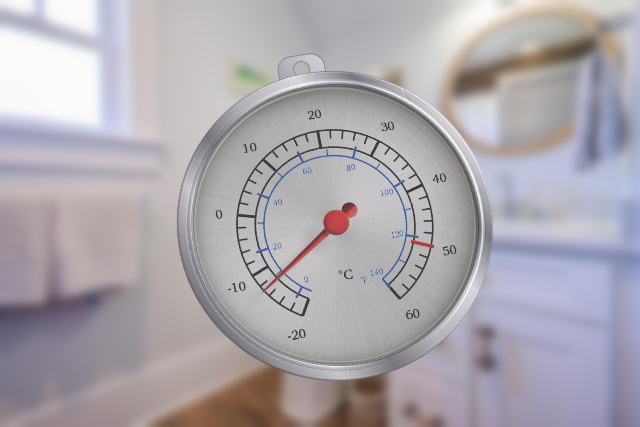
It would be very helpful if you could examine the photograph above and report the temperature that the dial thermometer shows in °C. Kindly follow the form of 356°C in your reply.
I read -13°C
